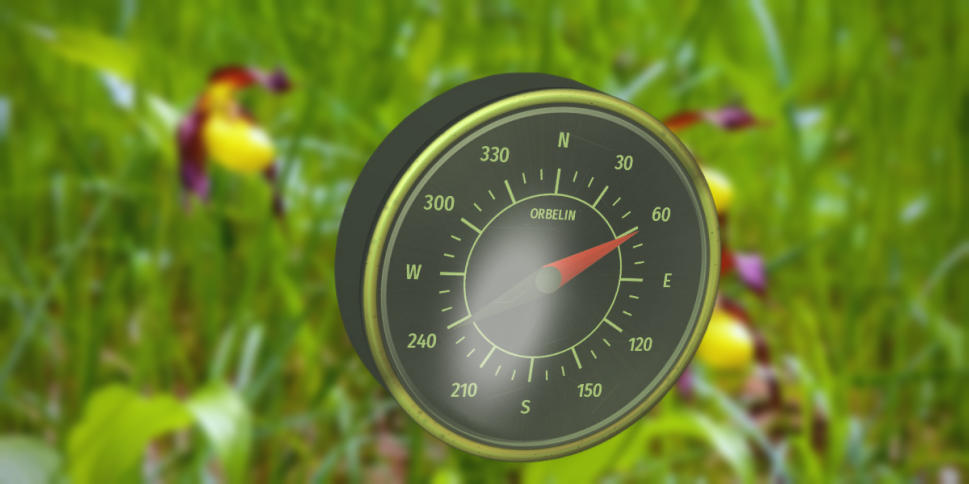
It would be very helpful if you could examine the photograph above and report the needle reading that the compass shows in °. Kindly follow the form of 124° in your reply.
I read 60°
